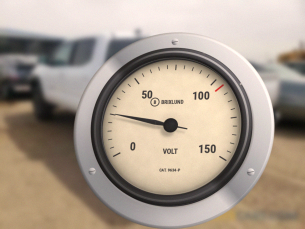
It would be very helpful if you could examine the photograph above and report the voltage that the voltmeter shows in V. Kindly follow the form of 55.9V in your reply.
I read 25V
